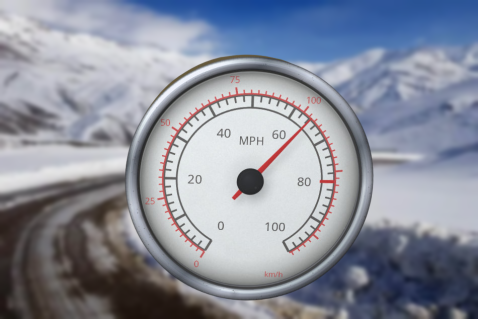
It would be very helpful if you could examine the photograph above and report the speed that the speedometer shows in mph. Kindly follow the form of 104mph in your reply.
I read 64mph
